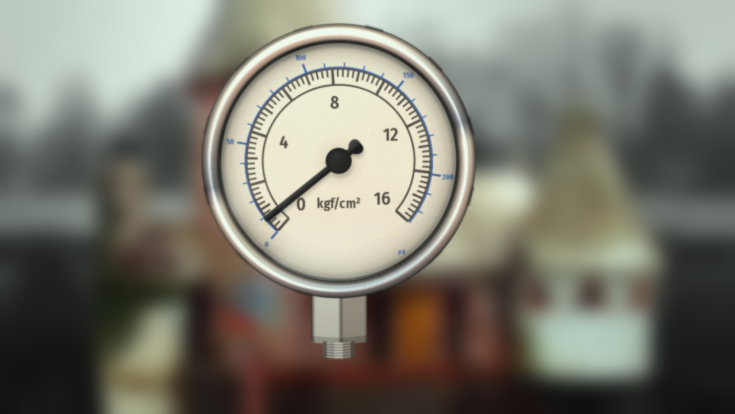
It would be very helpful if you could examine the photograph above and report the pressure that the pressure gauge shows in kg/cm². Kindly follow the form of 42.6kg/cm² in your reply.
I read 0.6kg/cm²
